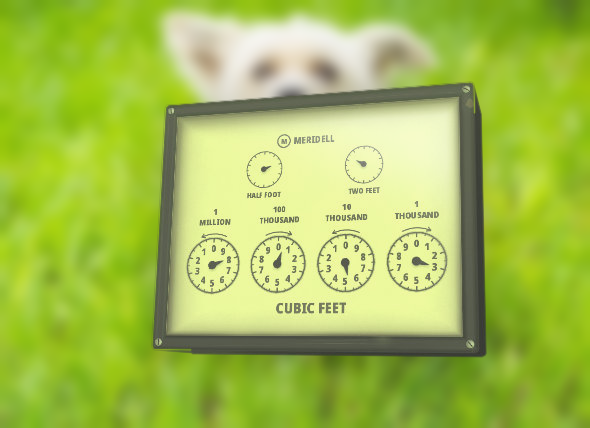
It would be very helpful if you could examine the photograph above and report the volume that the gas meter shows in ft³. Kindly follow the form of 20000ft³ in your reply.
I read 805300ft³
